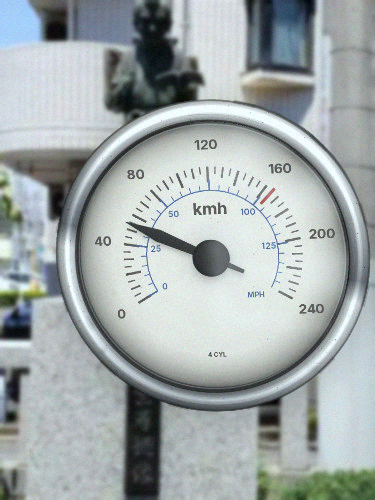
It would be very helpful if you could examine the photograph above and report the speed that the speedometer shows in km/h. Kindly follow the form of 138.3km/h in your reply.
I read 55km/h
